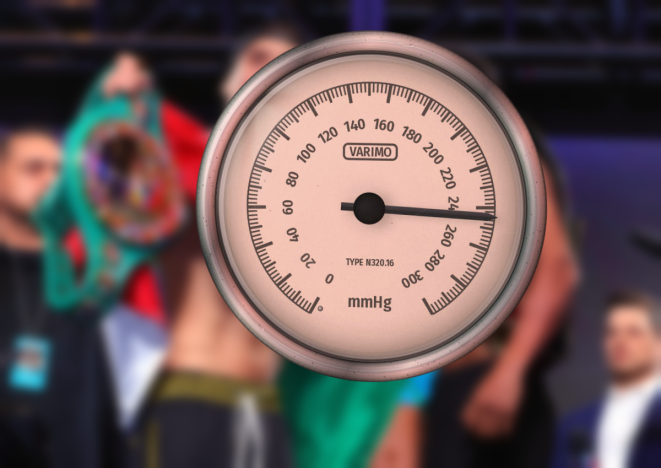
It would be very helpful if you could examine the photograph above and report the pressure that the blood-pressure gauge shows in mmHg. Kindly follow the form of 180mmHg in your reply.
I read 244mmHg
